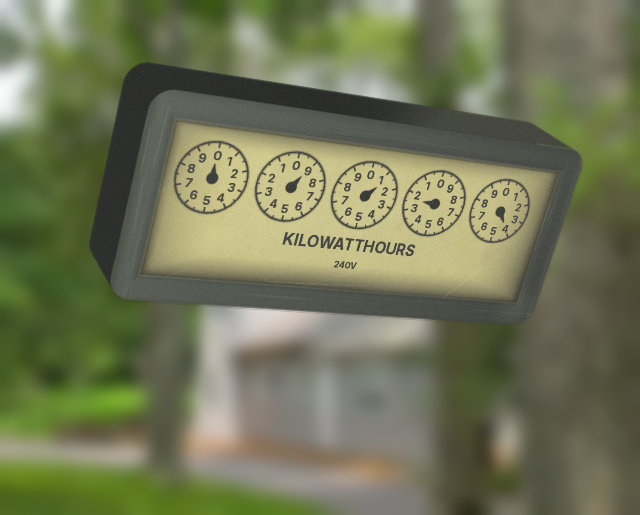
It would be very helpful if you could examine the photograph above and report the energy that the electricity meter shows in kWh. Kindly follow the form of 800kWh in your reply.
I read 99124kWh
